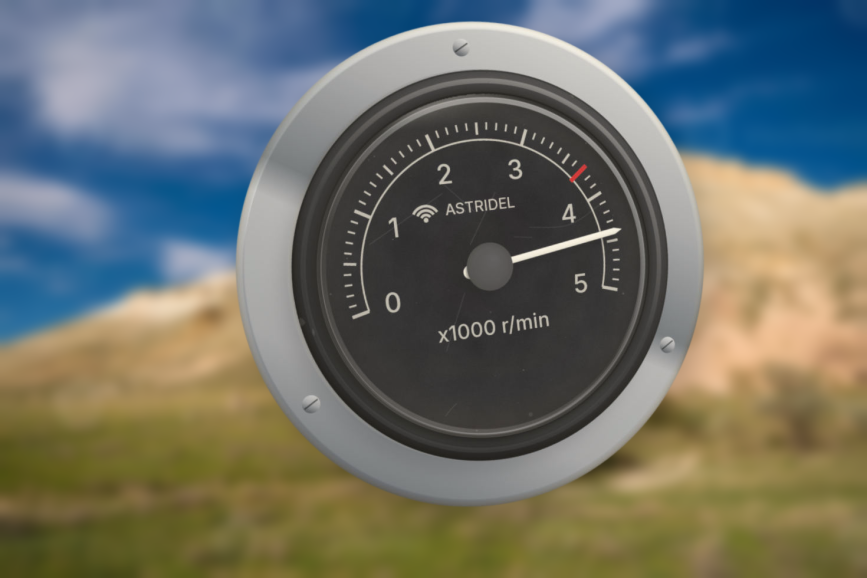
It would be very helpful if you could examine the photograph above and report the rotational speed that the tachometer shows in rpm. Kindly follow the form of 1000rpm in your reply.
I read 4400rpm
